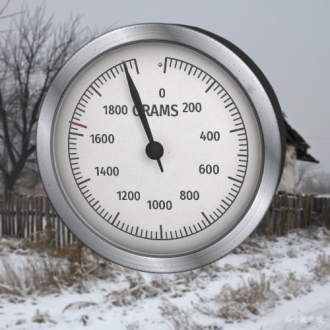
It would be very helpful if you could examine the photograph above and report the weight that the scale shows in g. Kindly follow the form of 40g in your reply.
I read 1960g
